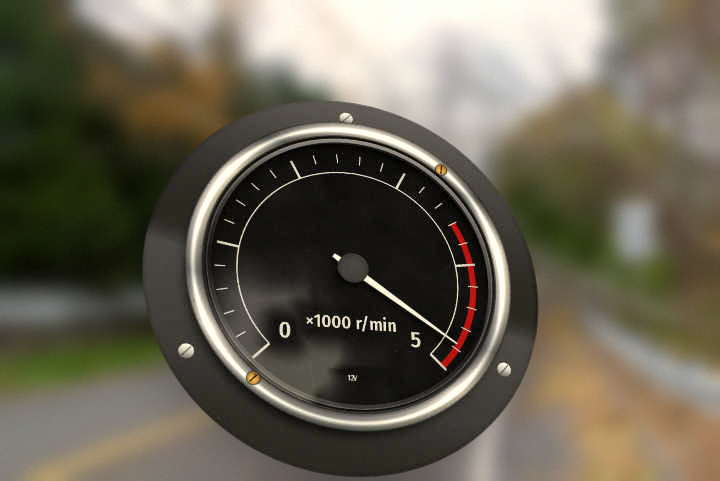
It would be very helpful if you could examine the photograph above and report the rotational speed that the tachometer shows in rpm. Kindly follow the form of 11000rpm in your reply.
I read 4800rpm
